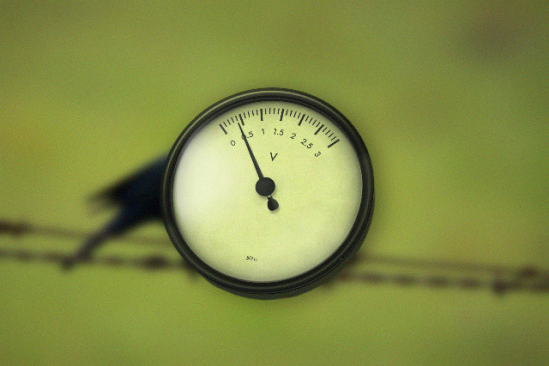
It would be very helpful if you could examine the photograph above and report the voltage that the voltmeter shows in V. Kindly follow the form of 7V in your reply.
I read 0.4V
